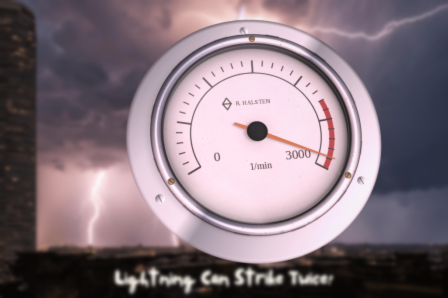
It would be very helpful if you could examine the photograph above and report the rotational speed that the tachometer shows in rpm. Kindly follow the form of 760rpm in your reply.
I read 2900rpm
